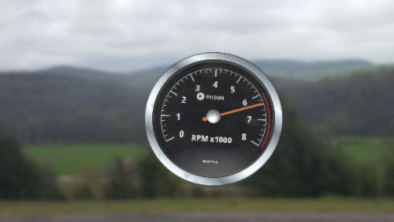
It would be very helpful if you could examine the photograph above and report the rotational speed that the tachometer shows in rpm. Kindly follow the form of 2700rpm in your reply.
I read 6400rpm
